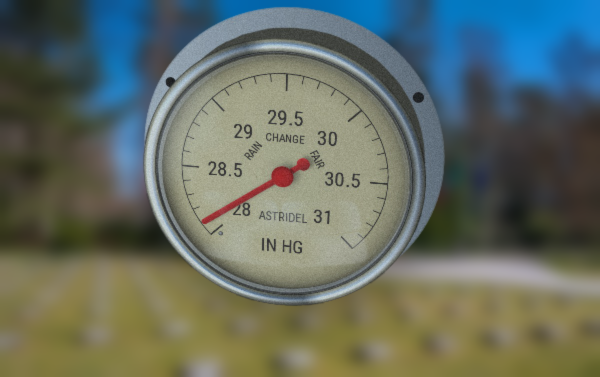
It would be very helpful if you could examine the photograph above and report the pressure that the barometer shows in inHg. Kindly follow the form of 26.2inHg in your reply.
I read 28.1inHg
